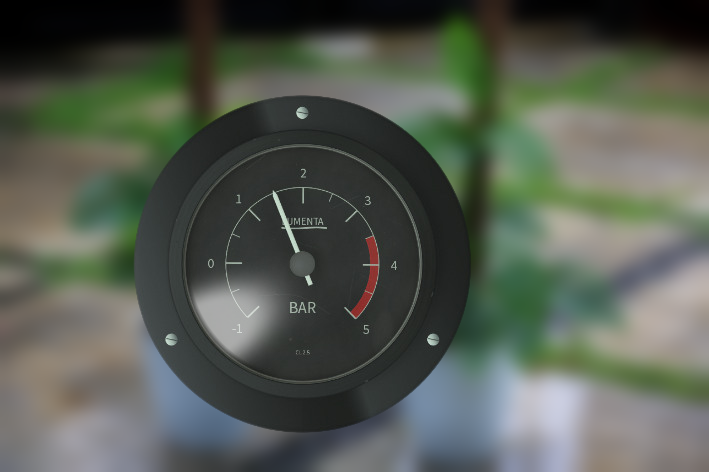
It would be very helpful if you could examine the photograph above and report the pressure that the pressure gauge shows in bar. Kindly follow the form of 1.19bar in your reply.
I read 1.5bar
